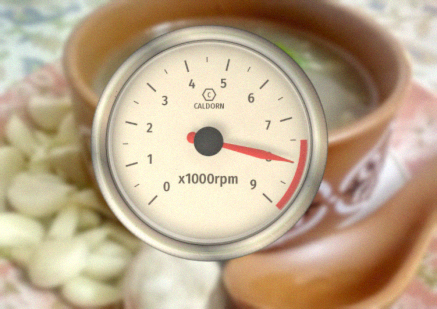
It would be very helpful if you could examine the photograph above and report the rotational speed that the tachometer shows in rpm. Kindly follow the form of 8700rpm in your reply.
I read 8000rpm
